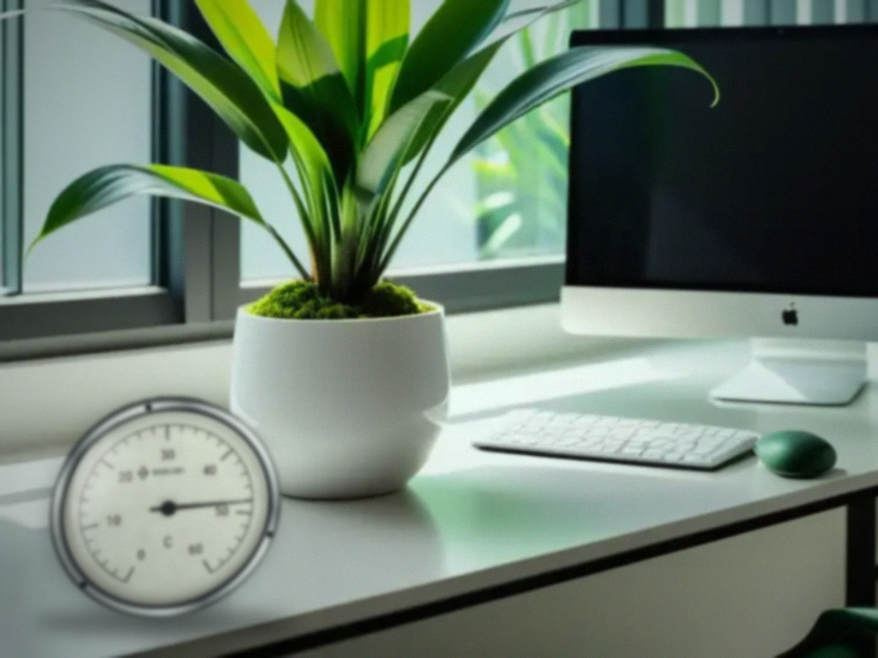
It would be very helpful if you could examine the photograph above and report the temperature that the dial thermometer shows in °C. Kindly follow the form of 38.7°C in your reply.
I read 48°C
